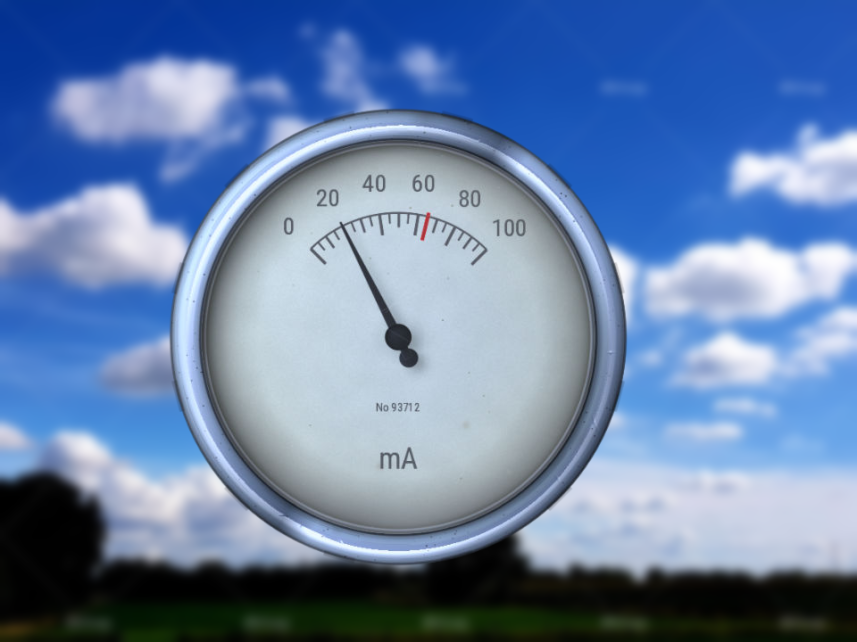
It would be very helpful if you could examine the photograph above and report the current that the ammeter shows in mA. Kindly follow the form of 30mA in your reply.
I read 20mA
